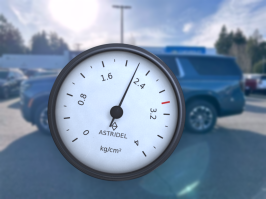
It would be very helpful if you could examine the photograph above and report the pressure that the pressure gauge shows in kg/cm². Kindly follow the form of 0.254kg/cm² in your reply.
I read 2.2kg/cm²
